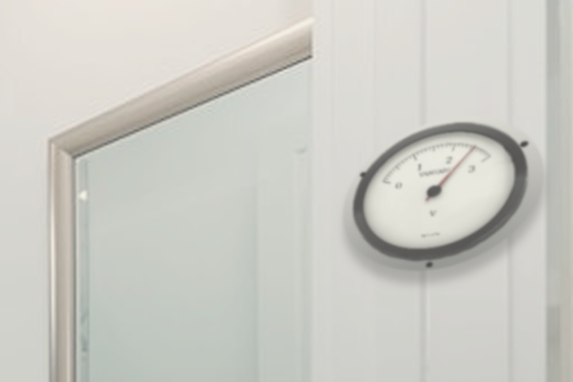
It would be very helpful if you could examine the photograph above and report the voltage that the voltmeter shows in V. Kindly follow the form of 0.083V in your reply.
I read 2.5V
